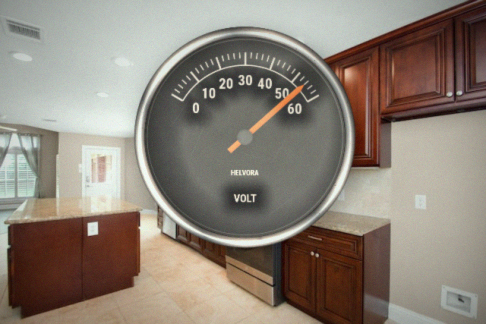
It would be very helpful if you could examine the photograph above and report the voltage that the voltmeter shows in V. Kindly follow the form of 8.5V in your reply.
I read 54V
